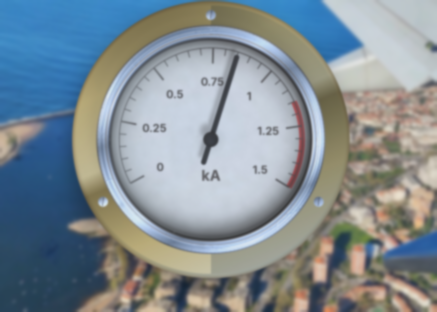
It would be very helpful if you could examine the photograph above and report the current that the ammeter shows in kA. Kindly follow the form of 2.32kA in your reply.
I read 0.85kA
